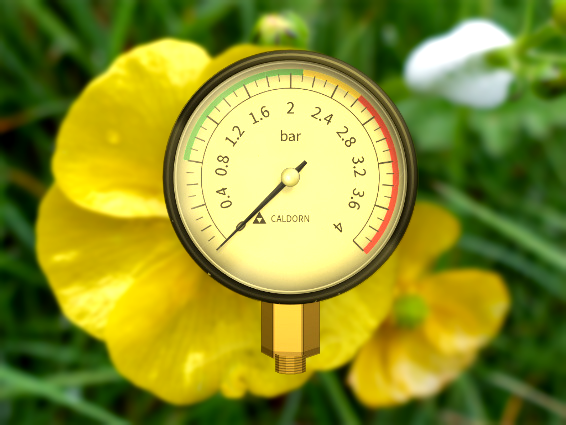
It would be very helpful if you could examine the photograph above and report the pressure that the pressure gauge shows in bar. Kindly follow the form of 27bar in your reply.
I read 0bar
